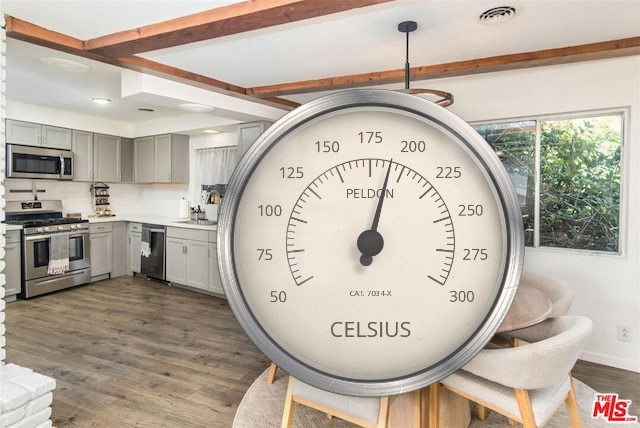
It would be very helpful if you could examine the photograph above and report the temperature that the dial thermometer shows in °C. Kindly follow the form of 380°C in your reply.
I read 190°C
